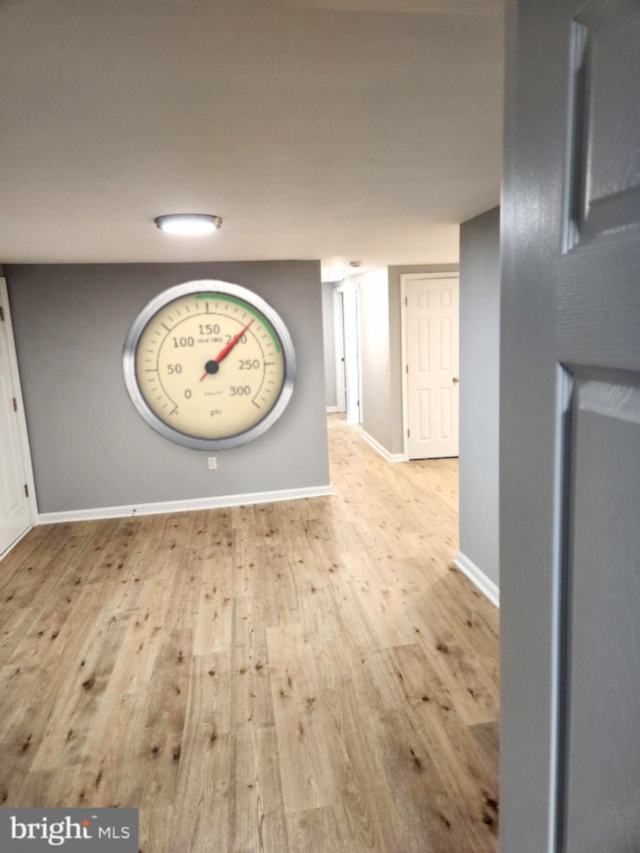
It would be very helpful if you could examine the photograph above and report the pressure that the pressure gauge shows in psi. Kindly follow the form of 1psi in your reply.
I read 200psi
